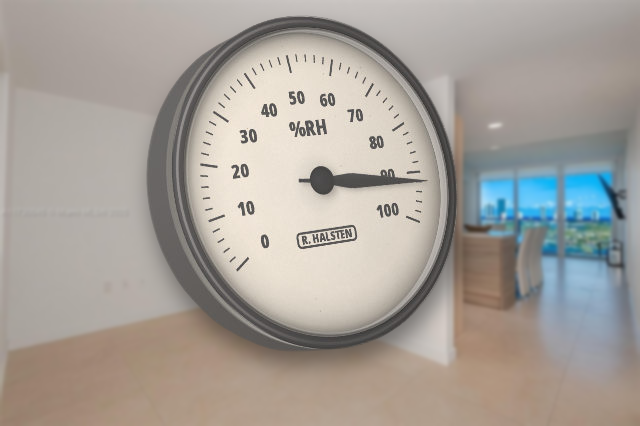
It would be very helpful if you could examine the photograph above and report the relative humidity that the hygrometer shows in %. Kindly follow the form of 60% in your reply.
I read 92%
